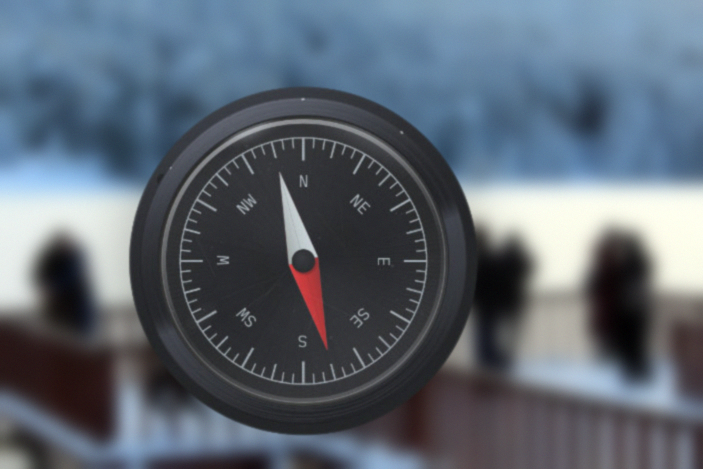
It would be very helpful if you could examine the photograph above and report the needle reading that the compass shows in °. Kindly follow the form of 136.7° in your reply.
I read 165°
